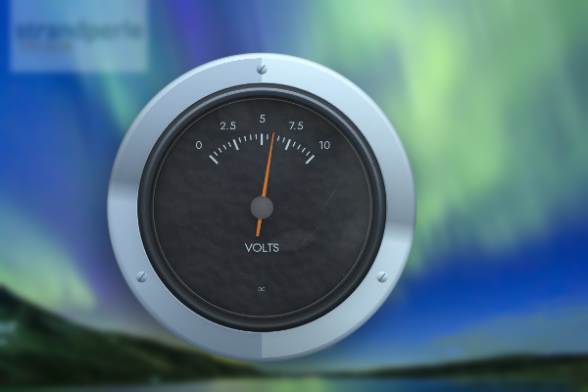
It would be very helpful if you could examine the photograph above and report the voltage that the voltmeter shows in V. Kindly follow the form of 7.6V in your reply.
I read 6V
